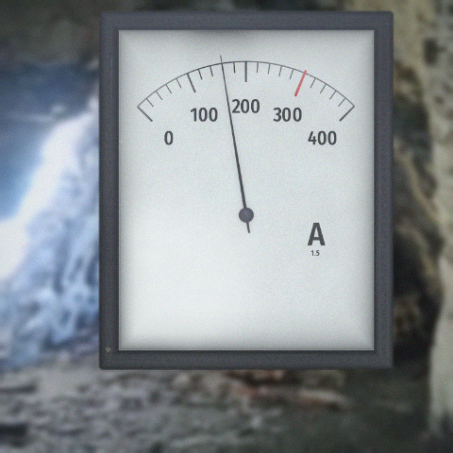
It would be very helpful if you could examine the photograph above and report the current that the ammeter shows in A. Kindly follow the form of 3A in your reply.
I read 160A
